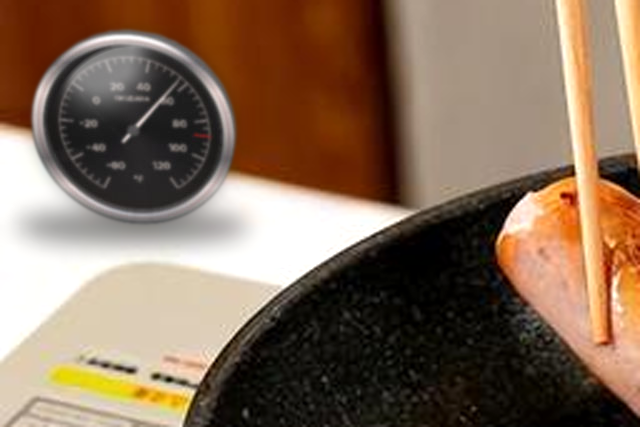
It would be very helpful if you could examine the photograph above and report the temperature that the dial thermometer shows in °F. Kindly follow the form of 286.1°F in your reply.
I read 56°F
